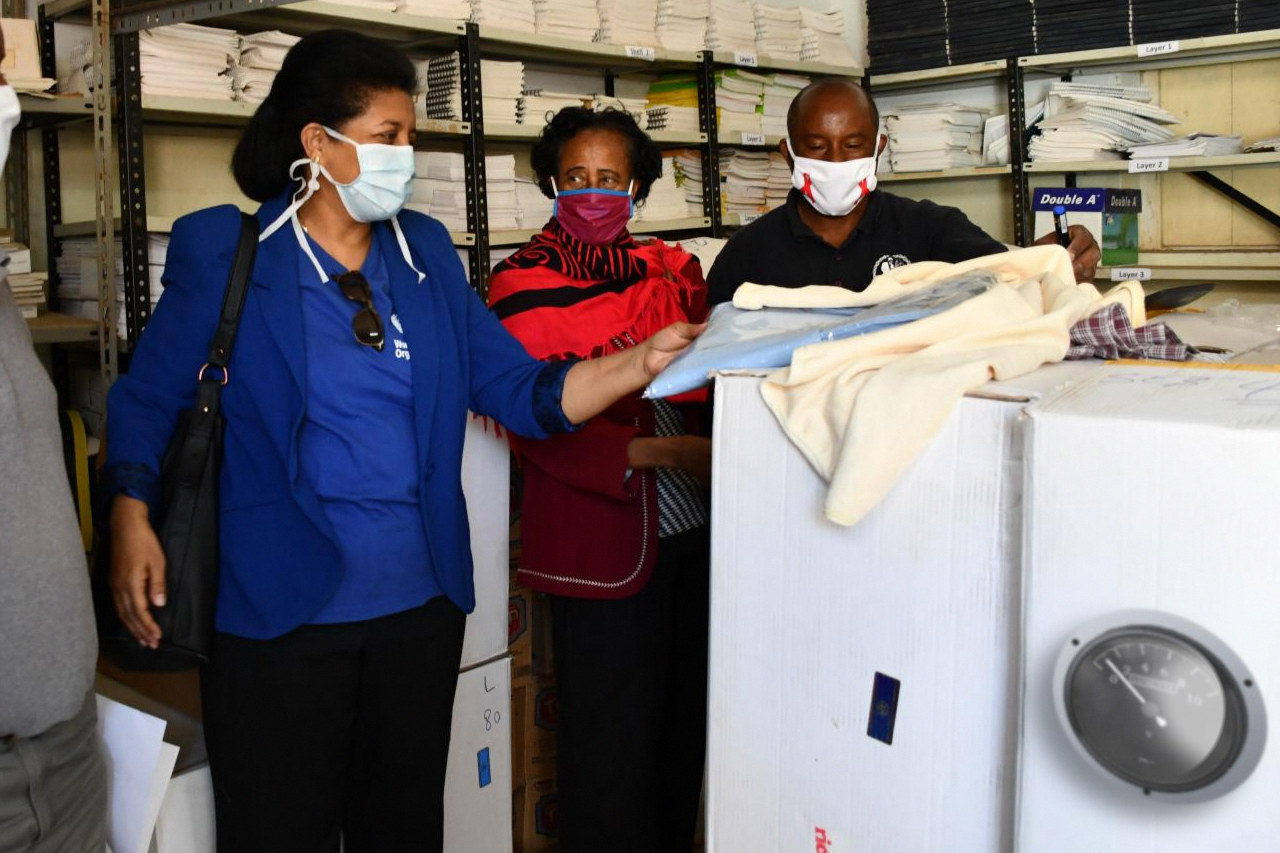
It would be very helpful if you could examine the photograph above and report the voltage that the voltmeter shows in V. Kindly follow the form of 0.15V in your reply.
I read 1V
